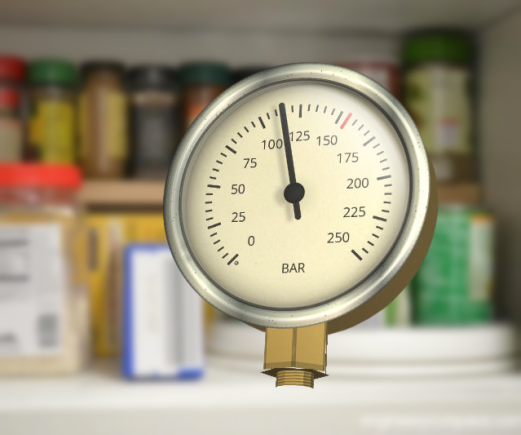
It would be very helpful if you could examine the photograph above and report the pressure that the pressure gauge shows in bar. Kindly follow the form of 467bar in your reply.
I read 115bar
